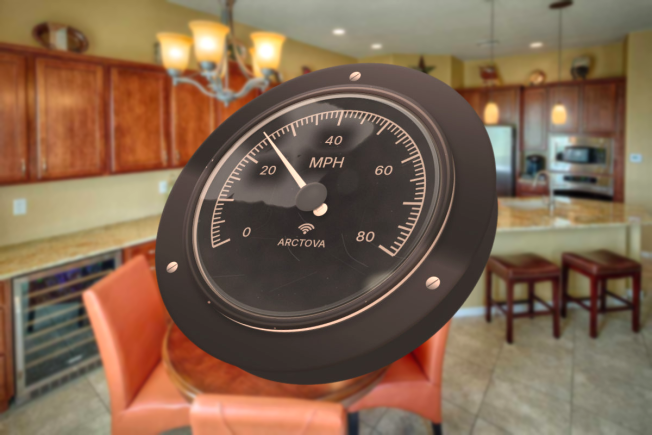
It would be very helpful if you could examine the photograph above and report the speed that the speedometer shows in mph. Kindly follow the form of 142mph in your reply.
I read 25mph
